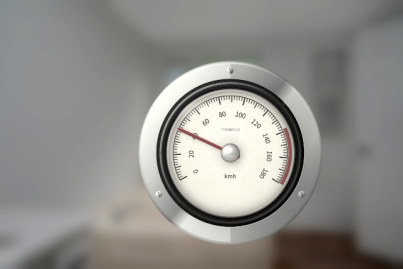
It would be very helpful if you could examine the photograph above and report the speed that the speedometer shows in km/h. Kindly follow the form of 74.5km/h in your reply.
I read 40km/h
